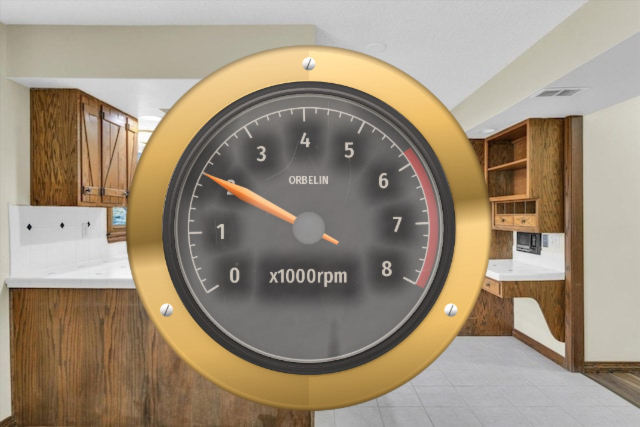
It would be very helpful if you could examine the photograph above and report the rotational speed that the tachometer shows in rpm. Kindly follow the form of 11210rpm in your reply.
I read 2000rpm
